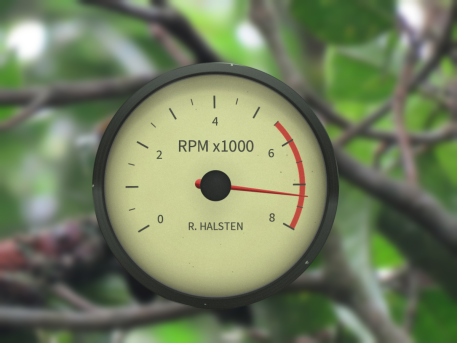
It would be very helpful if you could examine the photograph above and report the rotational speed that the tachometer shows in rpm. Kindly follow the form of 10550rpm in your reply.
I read 7250rpm
